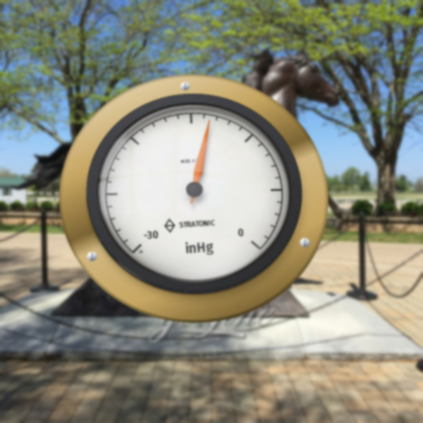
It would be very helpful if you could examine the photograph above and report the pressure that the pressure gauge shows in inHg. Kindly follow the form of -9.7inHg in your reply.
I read -13.5inHg
